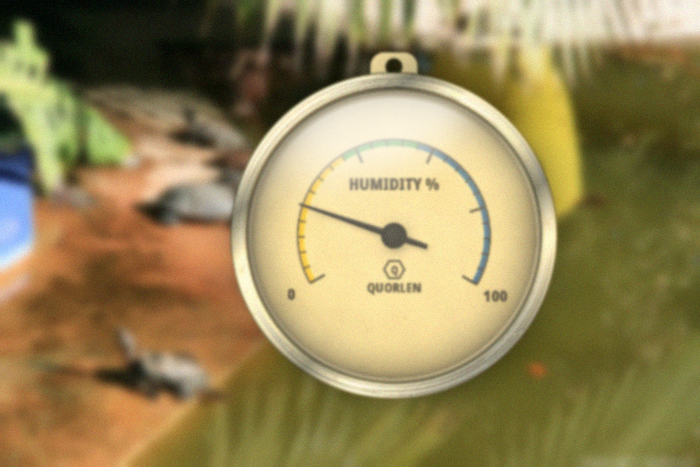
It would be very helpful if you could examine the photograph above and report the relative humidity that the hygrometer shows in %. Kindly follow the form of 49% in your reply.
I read 20%
